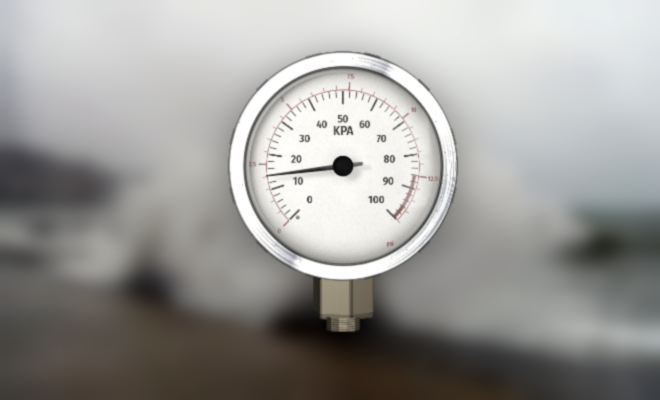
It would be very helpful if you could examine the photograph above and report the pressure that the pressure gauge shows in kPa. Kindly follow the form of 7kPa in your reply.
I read 14kPa
